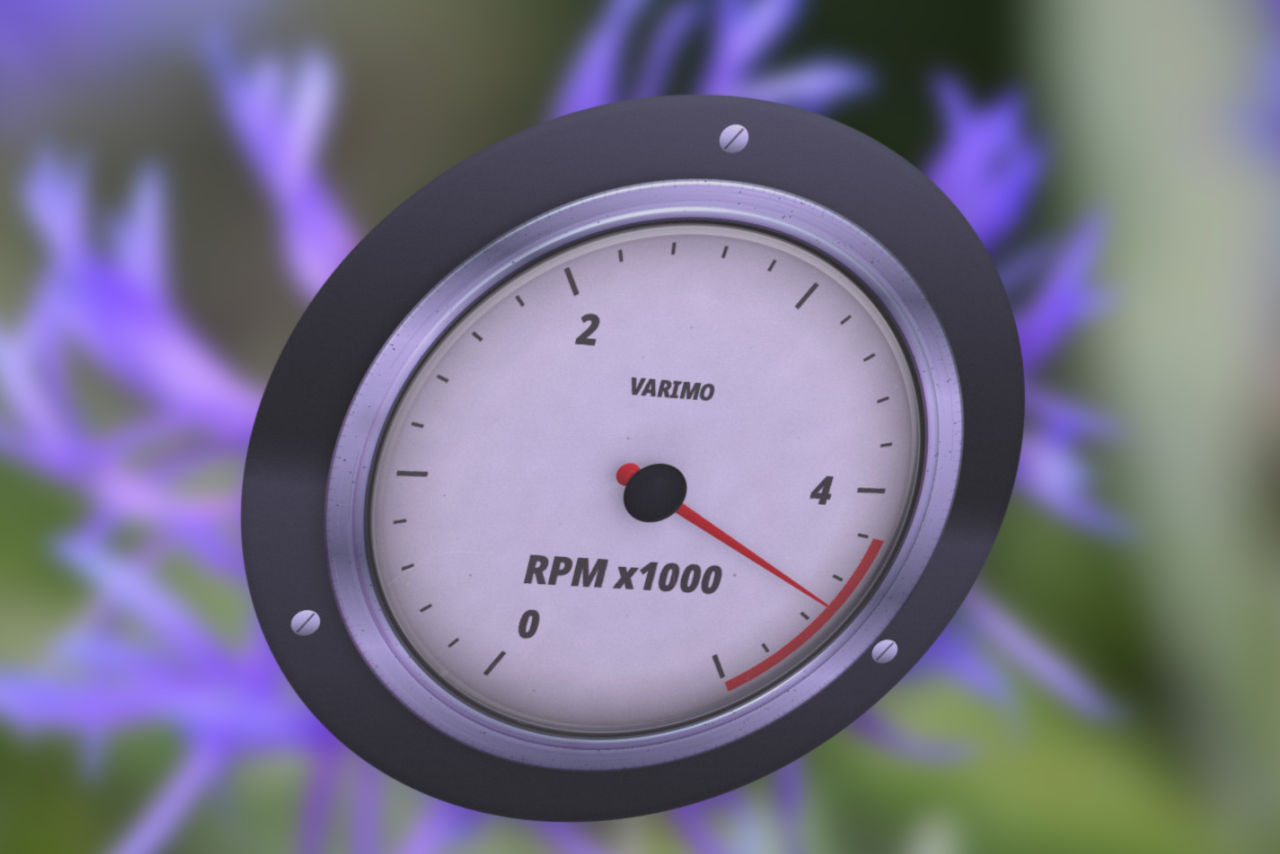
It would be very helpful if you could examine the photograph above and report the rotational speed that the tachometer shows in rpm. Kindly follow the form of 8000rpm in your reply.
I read 4500rpm
